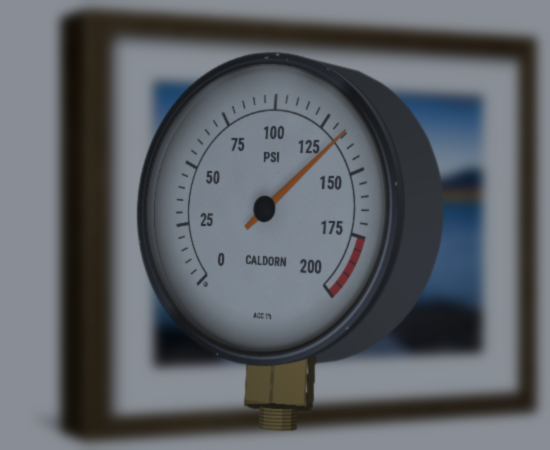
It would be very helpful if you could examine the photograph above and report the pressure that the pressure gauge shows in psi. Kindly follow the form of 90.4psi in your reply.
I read 135psi
